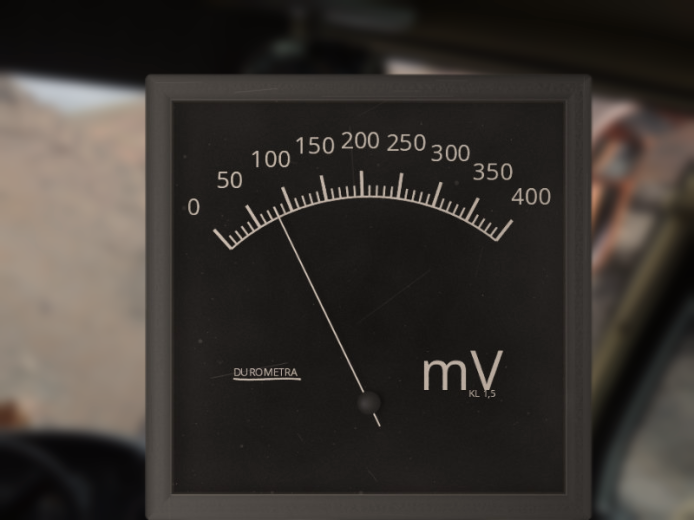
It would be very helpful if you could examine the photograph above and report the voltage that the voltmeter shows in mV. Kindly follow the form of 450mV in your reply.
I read 80mV
